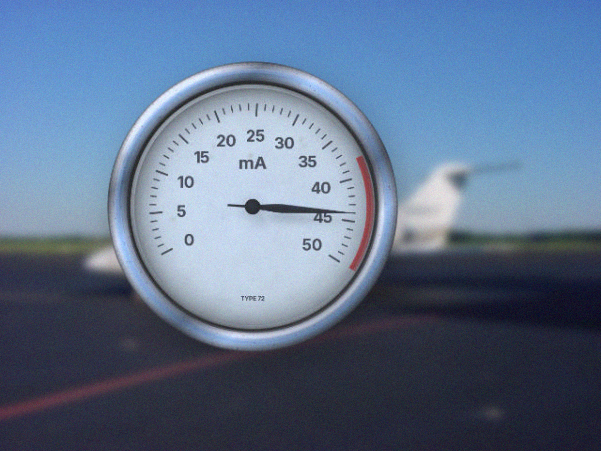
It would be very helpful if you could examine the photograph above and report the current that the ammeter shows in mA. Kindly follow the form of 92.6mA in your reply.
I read 44mA
